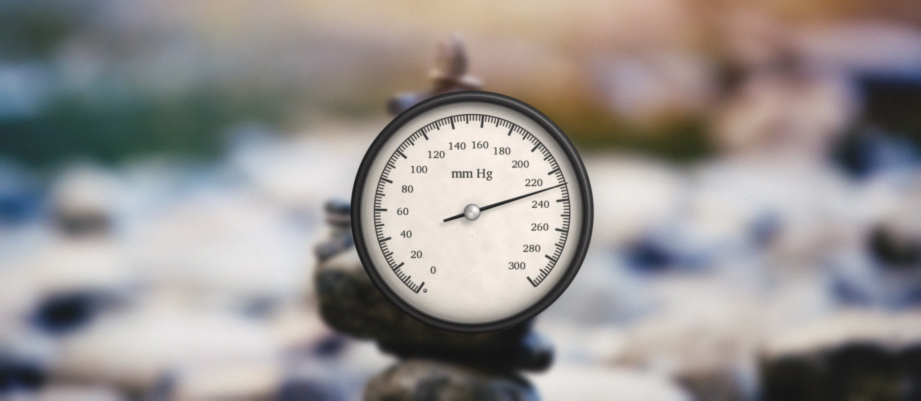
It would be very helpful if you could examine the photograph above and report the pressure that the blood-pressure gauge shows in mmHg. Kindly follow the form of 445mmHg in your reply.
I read 230mmHg
